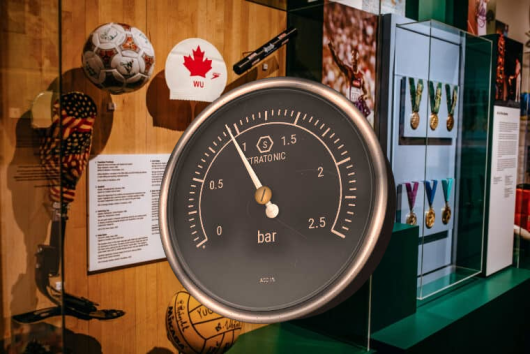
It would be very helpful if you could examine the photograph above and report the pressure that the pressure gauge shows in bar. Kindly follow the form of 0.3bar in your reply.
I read 0.95bar
